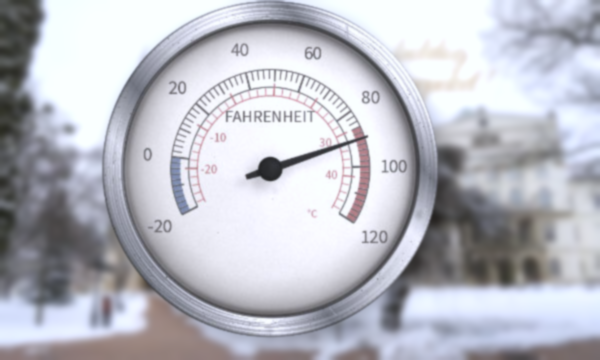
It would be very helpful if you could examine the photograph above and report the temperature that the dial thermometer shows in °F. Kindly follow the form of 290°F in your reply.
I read 90°F
